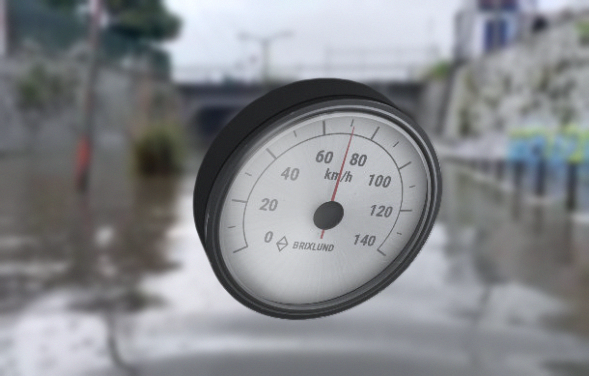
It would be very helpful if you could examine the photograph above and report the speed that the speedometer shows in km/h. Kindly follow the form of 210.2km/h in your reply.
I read 70km/h
